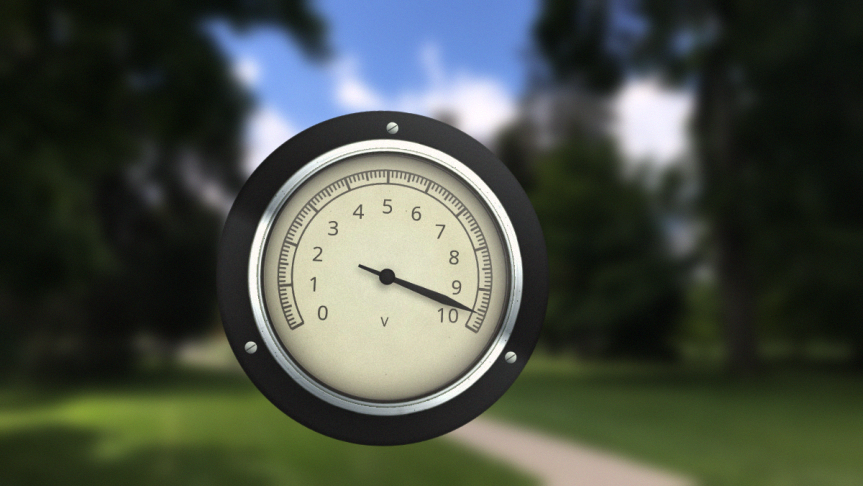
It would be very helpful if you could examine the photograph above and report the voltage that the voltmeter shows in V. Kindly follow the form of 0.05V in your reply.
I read 9.6V
